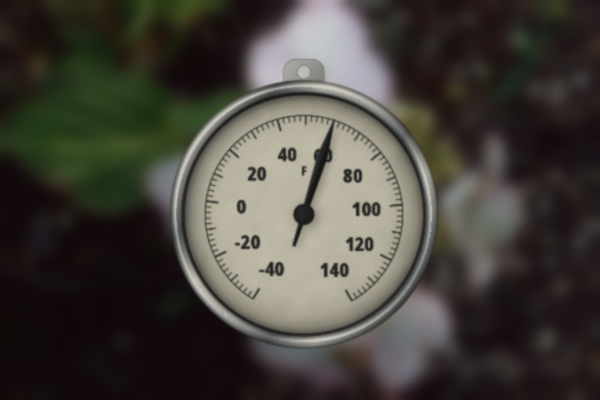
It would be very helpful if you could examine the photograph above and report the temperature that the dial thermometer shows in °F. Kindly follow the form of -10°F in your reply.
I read 60°F
